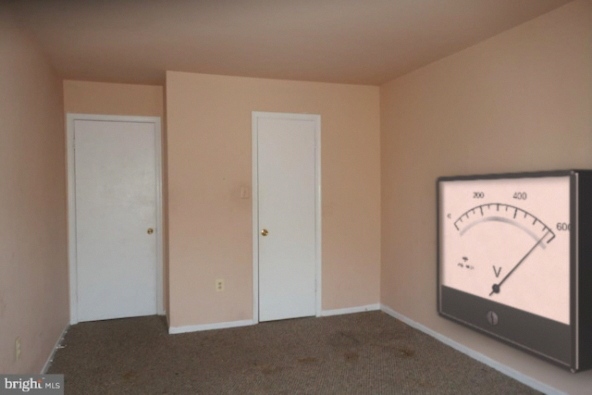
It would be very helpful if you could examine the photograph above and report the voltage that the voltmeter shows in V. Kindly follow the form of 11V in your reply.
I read 575V
